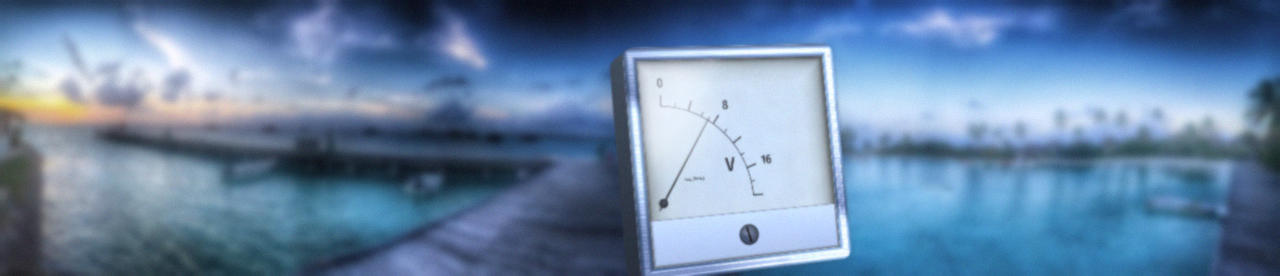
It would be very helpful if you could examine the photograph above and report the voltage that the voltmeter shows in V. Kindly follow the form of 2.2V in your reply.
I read 7V
